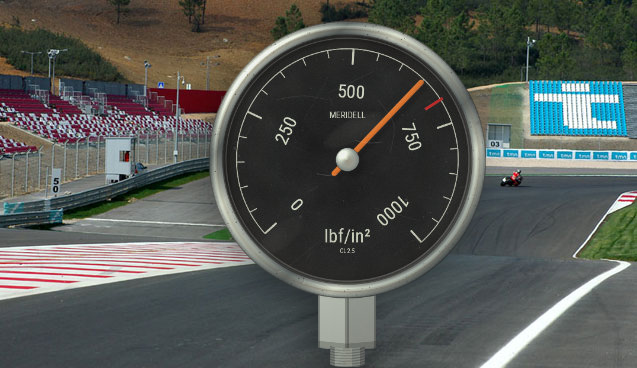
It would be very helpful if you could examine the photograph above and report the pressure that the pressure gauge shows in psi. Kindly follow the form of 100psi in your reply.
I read 650psi
